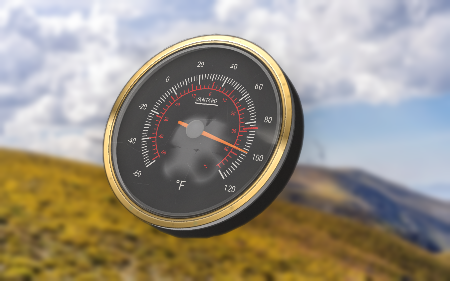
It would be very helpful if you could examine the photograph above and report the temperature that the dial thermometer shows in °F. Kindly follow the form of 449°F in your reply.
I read 100°F
